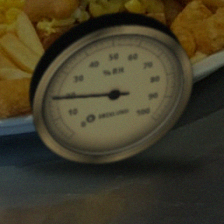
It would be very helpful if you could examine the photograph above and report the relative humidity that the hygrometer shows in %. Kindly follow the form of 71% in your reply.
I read 20%
